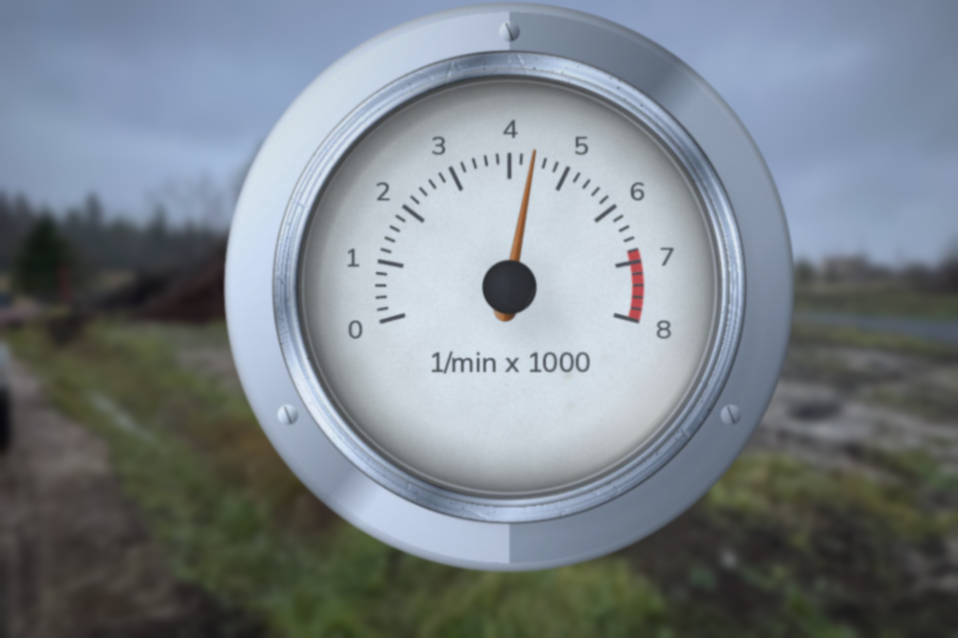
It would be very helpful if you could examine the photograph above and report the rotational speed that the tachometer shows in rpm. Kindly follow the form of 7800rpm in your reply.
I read 4400rpm
